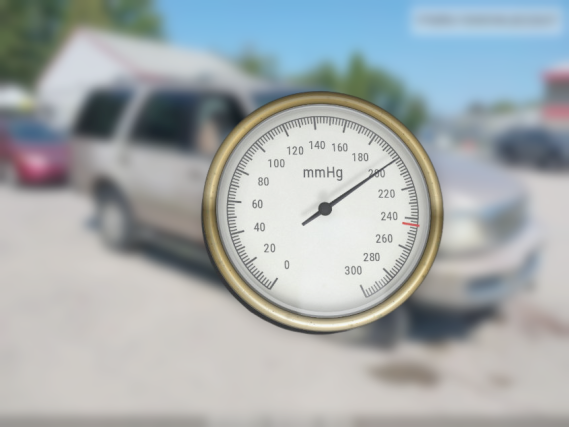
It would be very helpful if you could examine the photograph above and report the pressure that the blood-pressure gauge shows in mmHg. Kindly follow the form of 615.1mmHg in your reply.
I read 200mmHg
